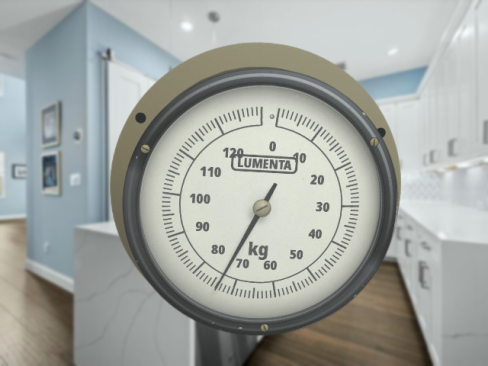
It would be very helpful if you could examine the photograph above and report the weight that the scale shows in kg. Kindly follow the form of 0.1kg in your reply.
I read 74kg
